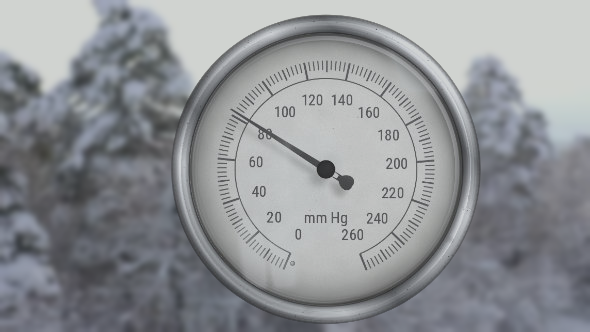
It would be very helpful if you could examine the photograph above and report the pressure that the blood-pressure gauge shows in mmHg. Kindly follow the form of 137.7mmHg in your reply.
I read 82mmHg
